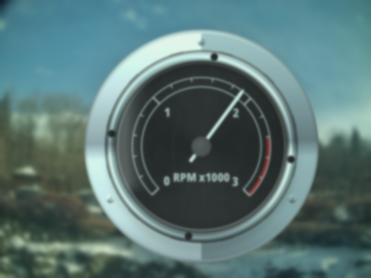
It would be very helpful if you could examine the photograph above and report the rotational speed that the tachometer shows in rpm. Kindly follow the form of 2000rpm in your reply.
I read 1900rpm
